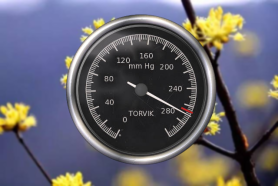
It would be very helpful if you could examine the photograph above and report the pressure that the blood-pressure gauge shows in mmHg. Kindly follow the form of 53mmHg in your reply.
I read 270mmHg
